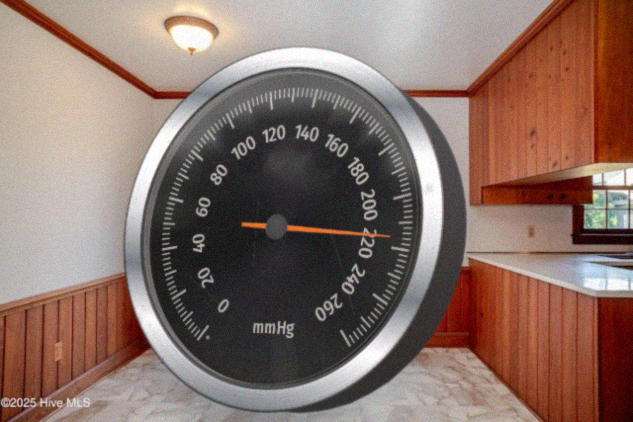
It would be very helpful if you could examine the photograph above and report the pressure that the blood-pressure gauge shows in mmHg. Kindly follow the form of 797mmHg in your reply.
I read 216mmHg
